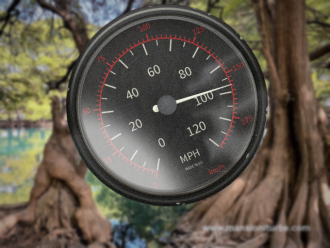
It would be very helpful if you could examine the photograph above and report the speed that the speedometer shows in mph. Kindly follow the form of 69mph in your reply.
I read 97.5mph
